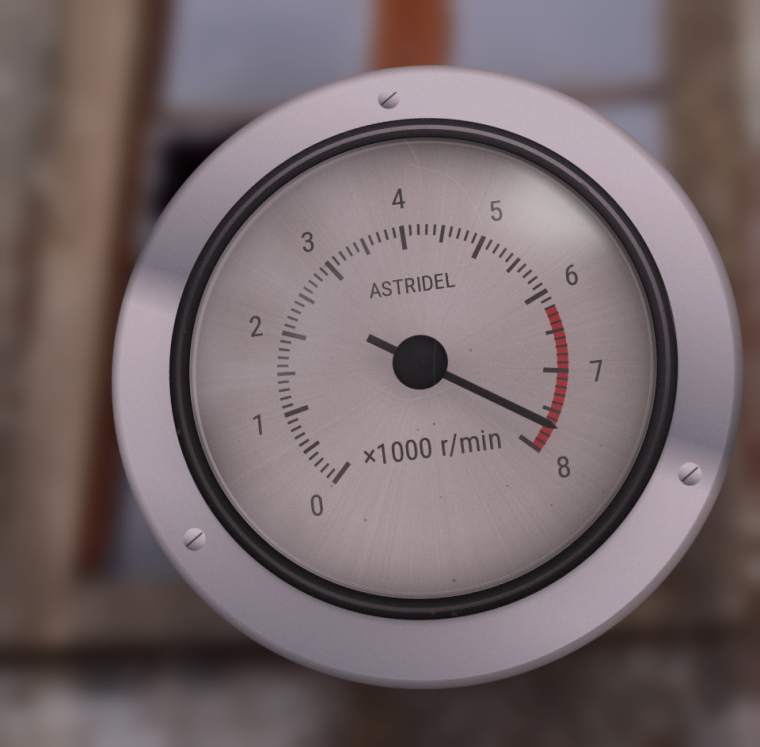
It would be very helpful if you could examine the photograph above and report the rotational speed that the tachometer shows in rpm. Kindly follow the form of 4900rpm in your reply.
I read 7700rpm
